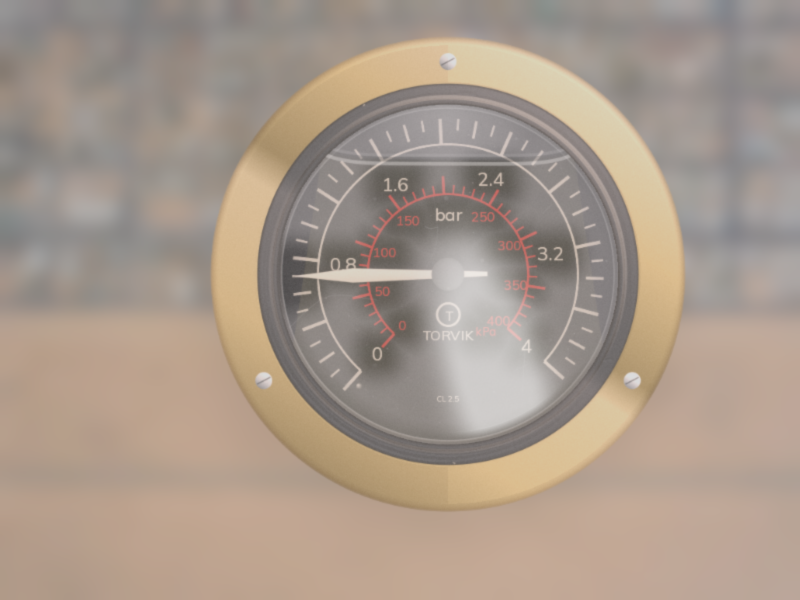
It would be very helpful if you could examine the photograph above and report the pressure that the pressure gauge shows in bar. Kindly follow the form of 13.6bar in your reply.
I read 0.7bar
